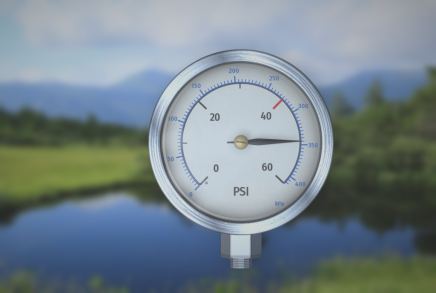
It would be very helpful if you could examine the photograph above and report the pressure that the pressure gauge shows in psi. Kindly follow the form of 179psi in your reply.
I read 50psi
